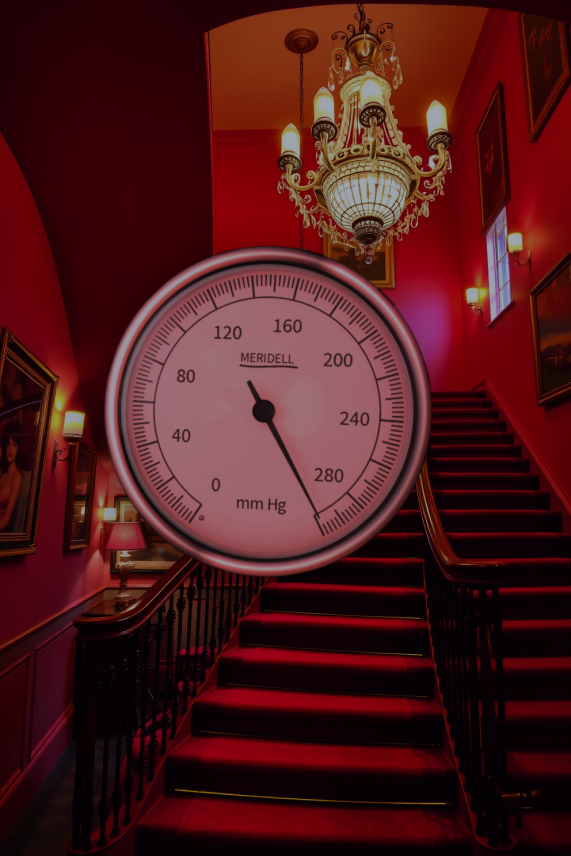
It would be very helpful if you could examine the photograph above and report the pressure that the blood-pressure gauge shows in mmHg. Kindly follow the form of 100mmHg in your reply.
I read 298mmHg
